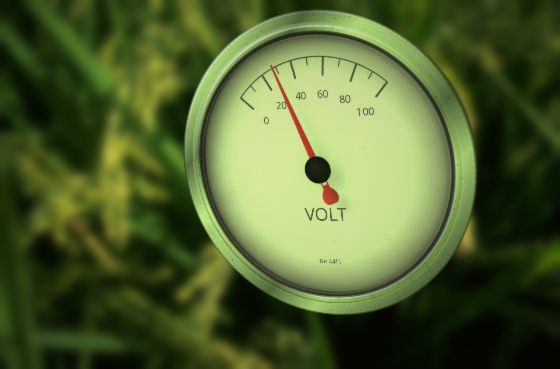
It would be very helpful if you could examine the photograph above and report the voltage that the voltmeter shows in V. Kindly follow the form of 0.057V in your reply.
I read 30V
